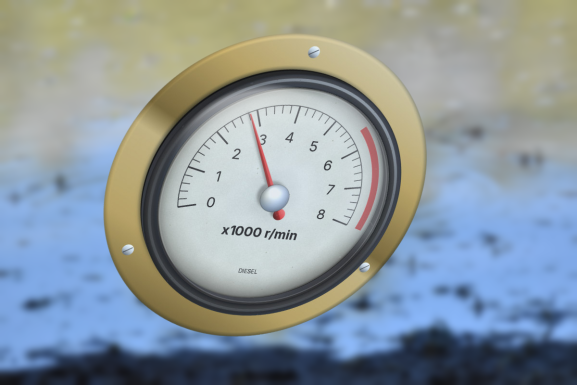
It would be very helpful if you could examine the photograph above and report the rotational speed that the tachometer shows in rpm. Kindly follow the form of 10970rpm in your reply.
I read 2800rpm
